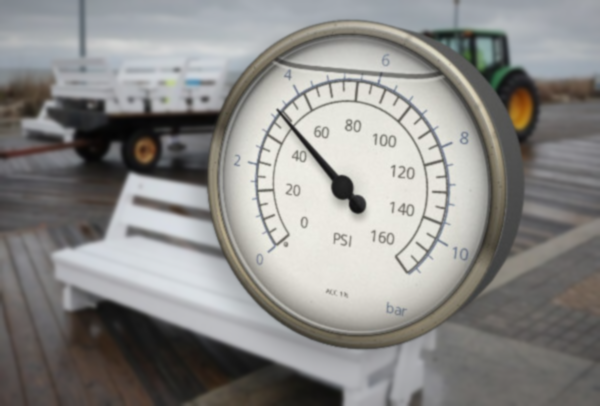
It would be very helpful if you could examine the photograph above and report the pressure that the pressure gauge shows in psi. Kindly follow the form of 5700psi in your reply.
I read 50psi
